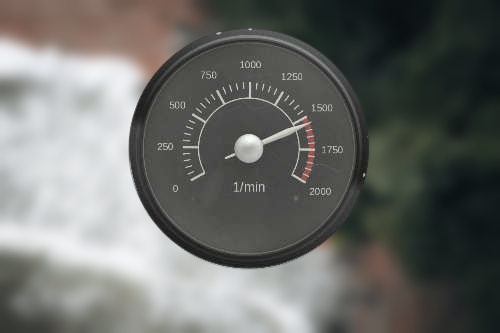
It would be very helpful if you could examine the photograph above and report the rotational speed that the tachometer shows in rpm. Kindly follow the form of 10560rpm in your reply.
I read 1550rpm
